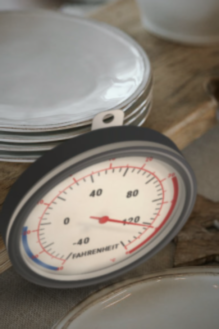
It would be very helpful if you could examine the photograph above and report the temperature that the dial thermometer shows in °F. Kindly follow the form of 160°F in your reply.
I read 120°F
